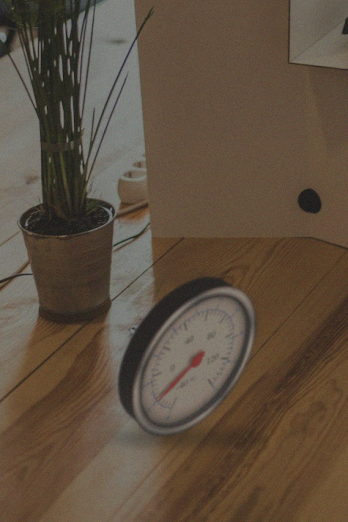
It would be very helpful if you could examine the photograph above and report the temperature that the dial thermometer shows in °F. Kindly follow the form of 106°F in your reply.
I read -20°F
